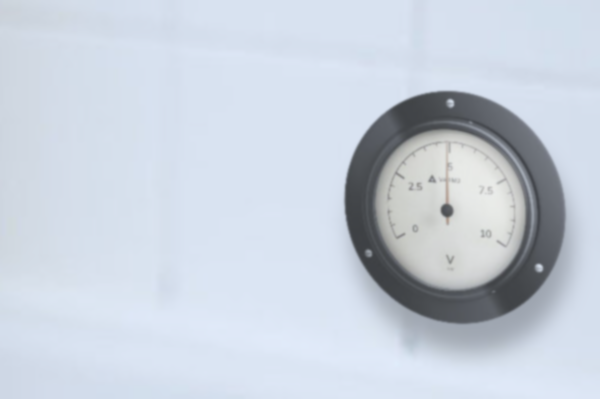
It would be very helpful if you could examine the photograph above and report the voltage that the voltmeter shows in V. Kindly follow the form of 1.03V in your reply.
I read 5V
